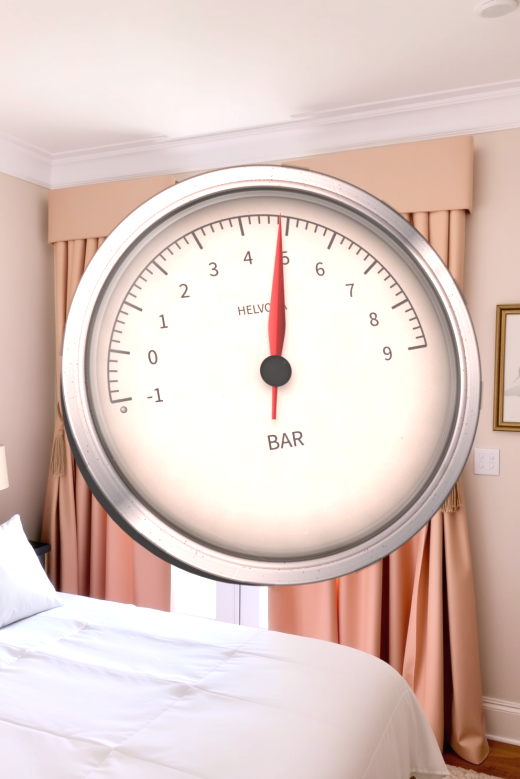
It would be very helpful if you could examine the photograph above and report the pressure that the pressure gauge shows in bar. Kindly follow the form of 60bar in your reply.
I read 4.8bar
